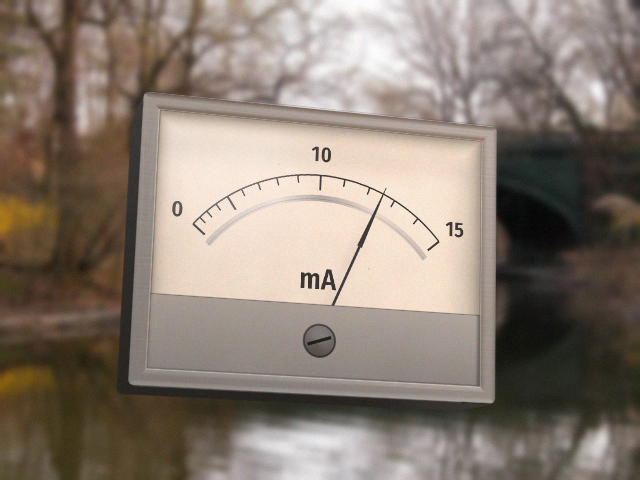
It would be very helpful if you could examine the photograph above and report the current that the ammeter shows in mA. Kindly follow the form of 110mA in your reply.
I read 12.5mA
